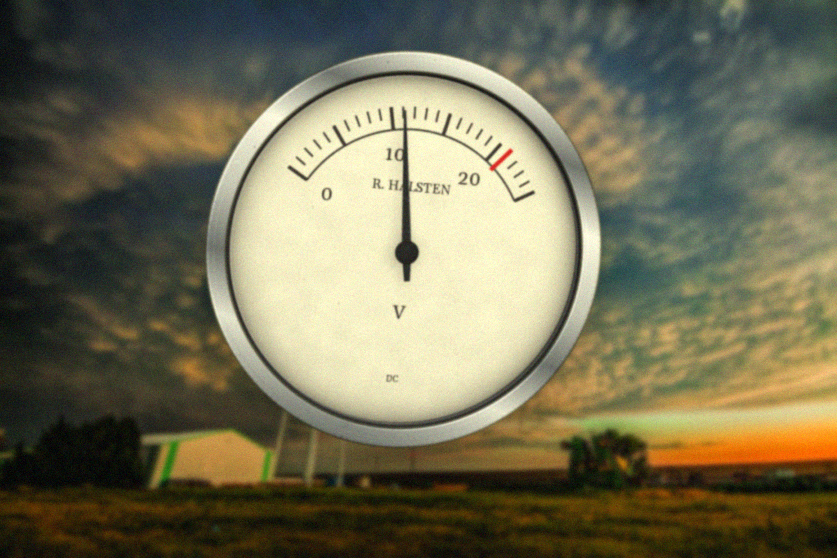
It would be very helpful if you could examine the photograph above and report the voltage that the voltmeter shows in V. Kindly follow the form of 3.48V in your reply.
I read 11V
